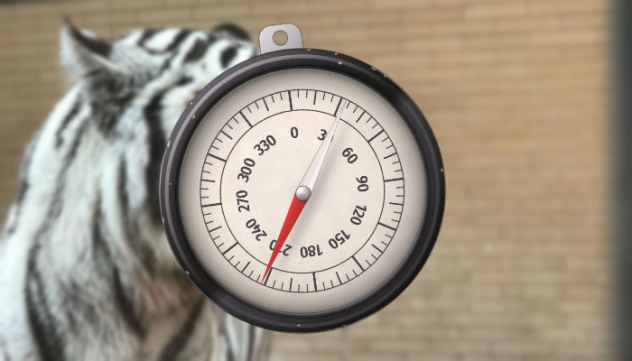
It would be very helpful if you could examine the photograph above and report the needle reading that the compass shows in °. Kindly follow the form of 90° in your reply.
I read 212.5°
